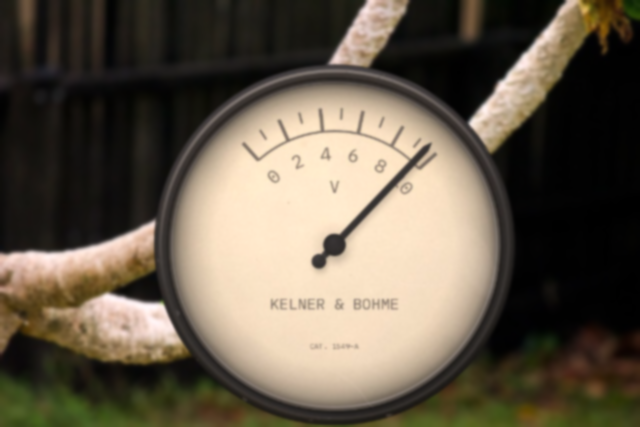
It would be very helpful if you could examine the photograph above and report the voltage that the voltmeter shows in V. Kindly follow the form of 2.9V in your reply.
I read 9.5V
